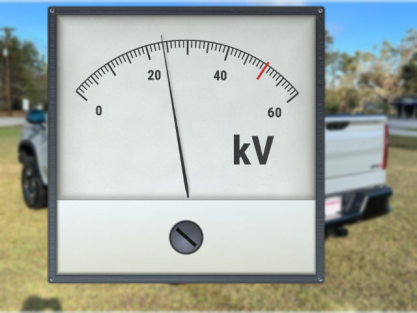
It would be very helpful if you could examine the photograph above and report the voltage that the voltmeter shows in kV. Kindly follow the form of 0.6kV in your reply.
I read 24kV
